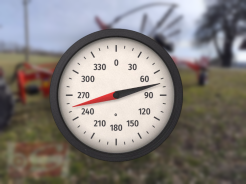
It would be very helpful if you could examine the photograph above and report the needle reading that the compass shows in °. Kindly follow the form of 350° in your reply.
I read 255°
